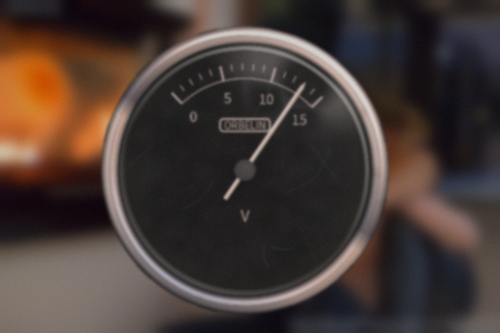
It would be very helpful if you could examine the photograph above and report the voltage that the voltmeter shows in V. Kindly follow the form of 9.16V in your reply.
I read 13V
